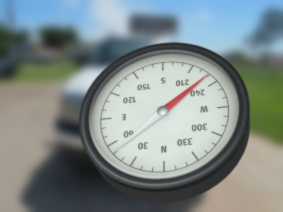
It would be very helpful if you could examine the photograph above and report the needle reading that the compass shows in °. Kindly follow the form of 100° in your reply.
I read 230°
